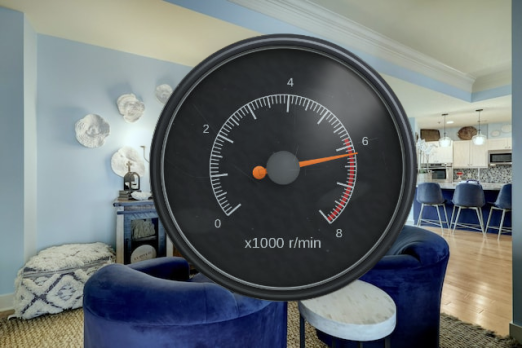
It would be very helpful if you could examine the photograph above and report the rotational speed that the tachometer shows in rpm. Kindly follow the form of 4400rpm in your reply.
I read 6200rpm
